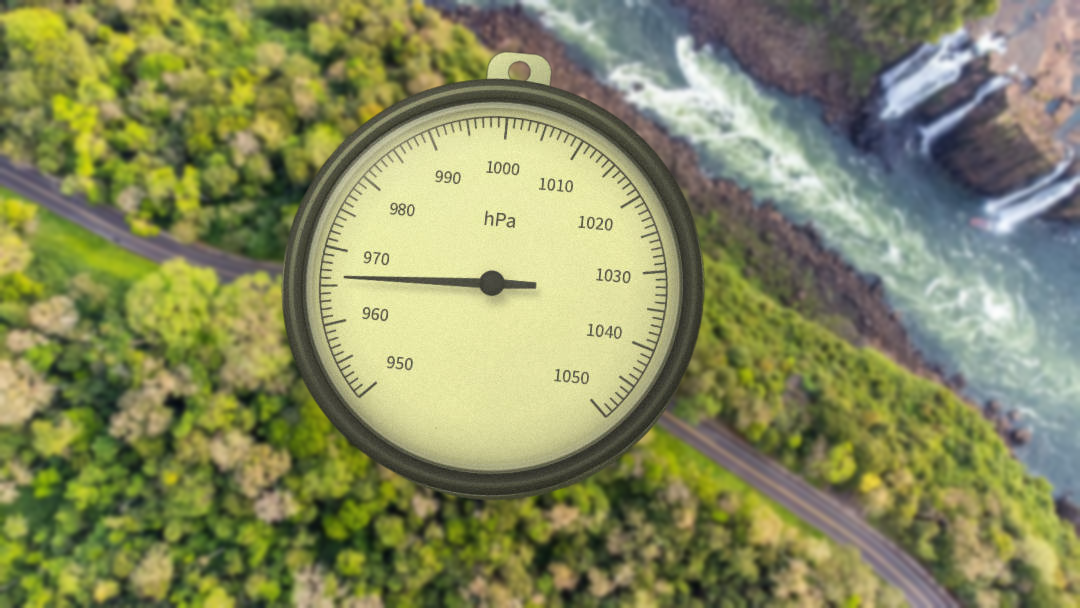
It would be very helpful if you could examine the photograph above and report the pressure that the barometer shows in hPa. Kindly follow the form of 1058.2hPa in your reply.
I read 966hPa
